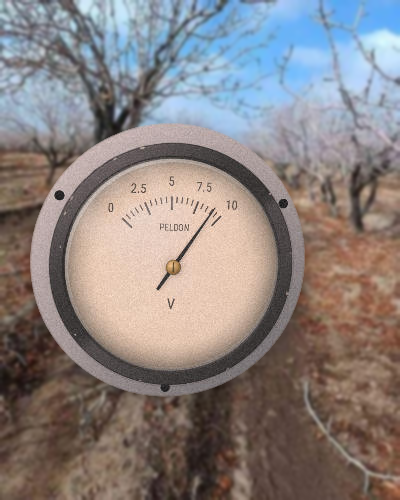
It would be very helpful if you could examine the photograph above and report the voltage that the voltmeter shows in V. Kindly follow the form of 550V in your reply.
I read 9V
